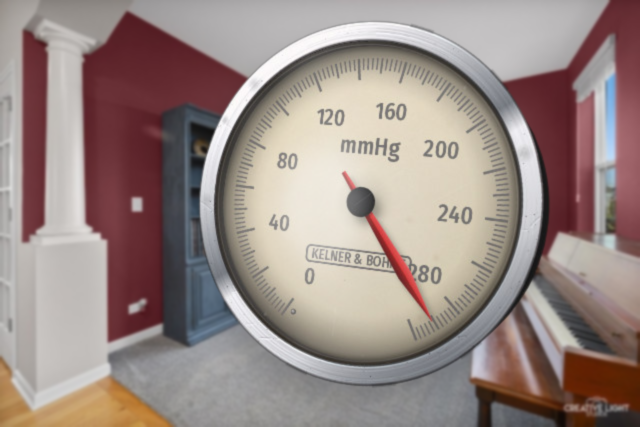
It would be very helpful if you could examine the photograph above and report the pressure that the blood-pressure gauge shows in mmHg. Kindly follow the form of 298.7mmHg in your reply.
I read 290mmHg
